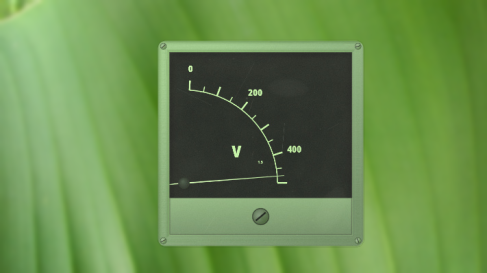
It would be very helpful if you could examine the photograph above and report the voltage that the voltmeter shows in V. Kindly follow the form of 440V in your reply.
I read 475V
